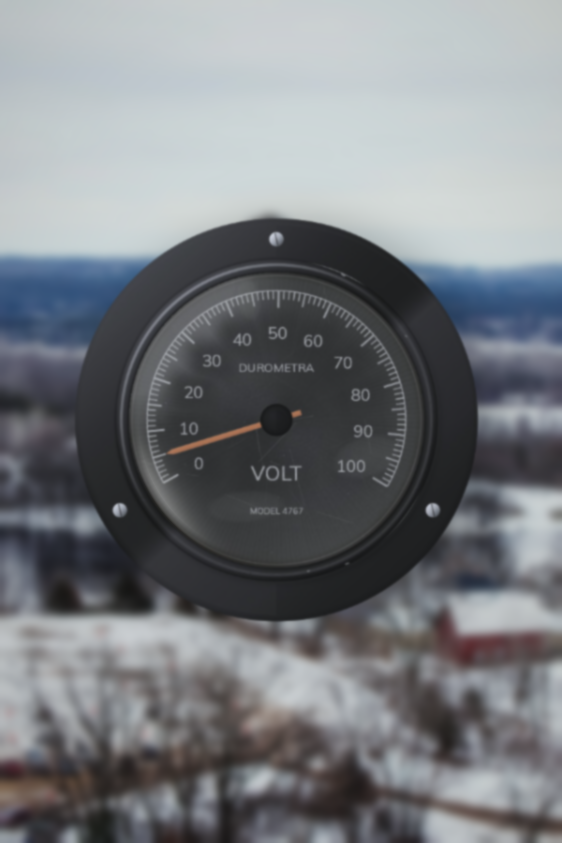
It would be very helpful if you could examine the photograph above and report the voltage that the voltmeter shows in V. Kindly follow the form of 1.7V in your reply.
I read 5V
